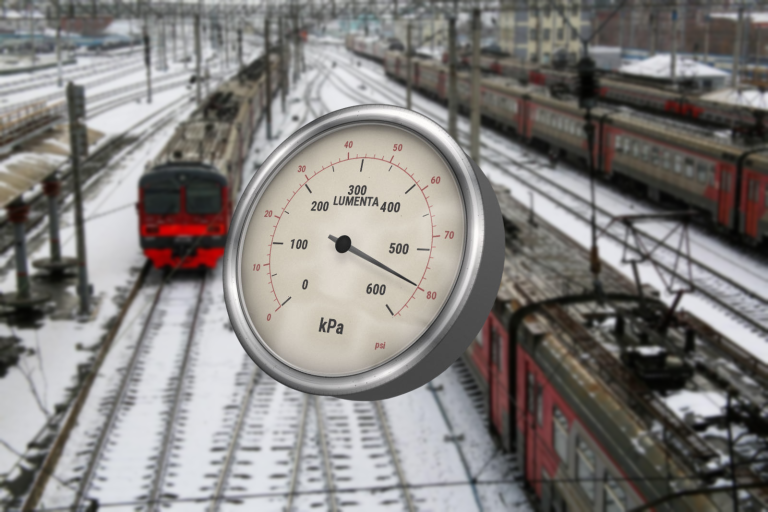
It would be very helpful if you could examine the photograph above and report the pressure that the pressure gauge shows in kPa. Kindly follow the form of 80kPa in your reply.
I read 550kPa
